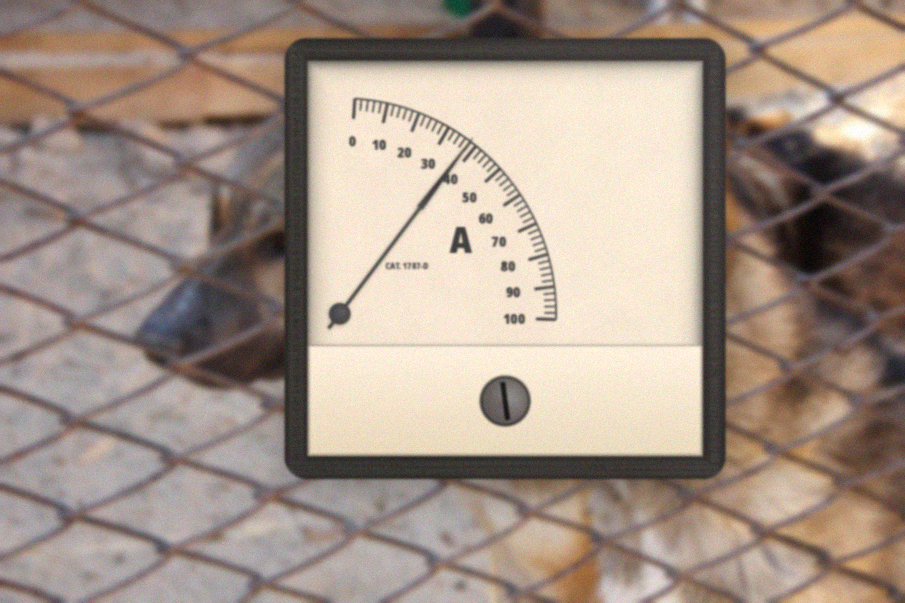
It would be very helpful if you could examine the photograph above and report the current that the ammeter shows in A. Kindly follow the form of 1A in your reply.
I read 38A
